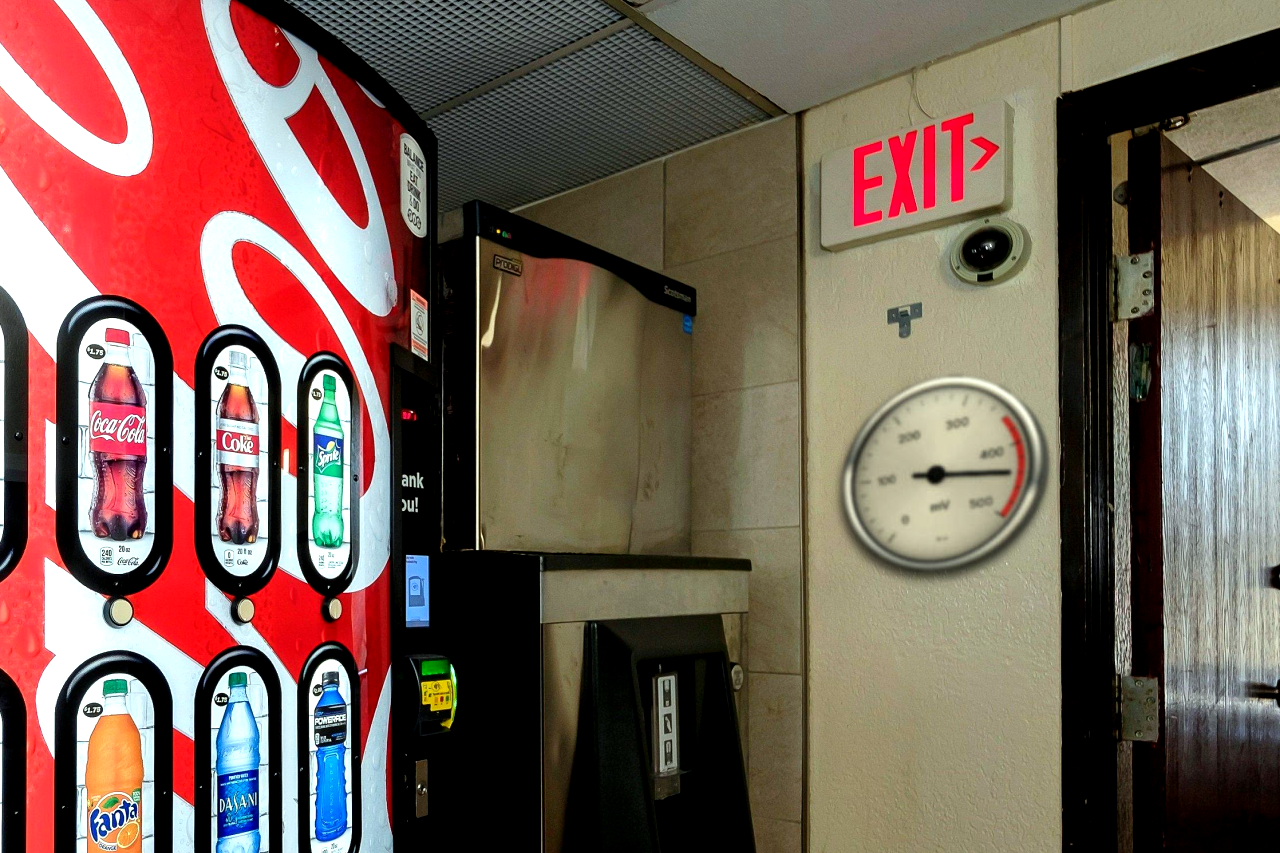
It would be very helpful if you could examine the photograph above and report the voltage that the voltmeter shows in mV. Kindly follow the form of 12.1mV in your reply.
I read 440mV
